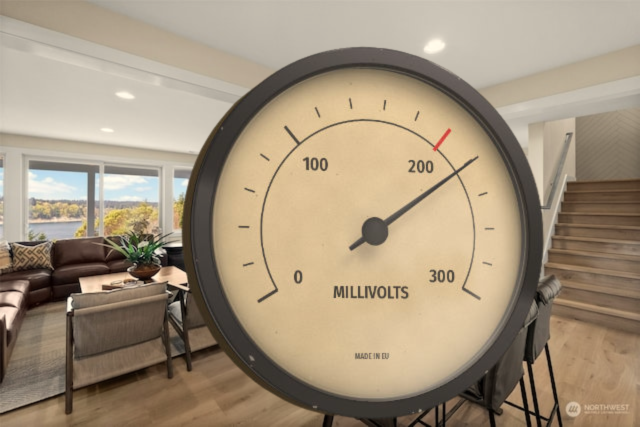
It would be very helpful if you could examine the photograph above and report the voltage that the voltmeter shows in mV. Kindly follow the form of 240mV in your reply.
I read 220mV
